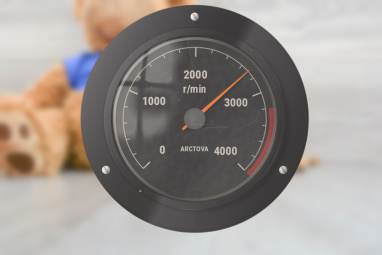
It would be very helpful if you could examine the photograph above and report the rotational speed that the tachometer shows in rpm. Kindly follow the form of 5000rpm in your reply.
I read 2700rpm
